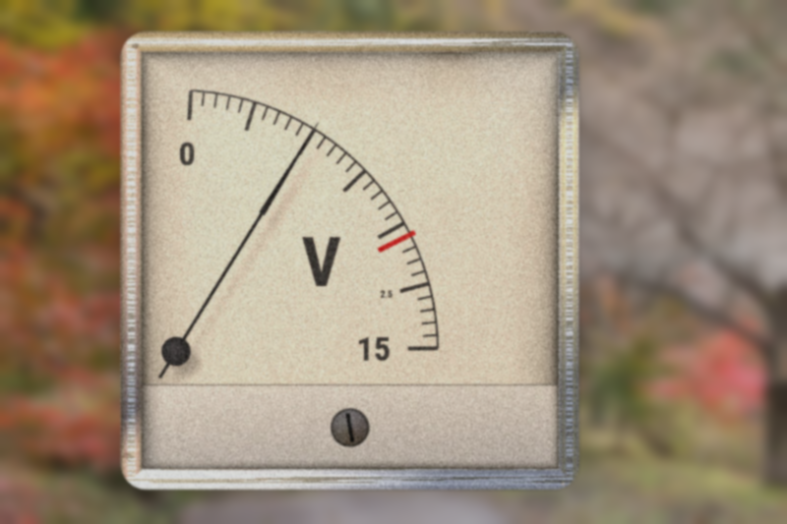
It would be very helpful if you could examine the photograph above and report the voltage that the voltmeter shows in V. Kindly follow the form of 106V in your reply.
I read 5V
